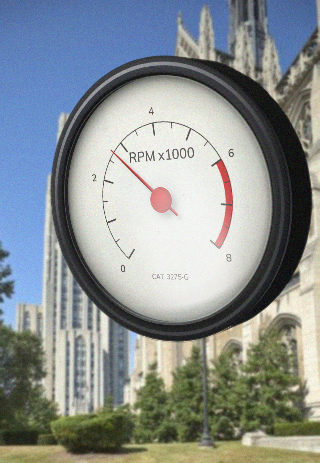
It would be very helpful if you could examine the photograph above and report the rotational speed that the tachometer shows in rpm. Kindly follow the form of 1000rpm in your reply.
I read 2750rpm
